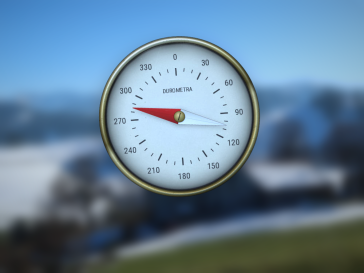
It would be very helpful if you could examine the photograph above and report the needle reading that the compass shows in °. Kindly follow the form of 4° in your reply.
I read 285°
